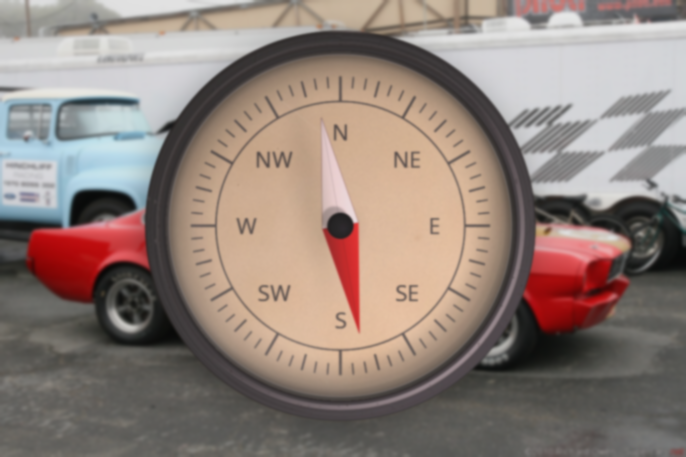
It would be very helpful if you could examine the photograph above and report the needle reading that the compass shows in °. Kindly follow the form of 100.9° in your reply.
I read 170°
